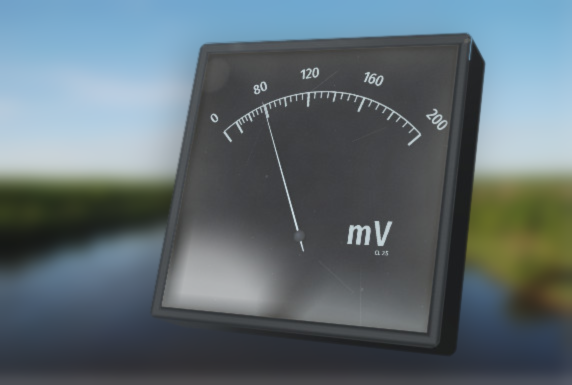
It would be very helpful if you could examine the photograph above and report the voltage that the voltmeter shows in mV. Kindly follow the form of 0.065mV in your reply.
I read 80mV
